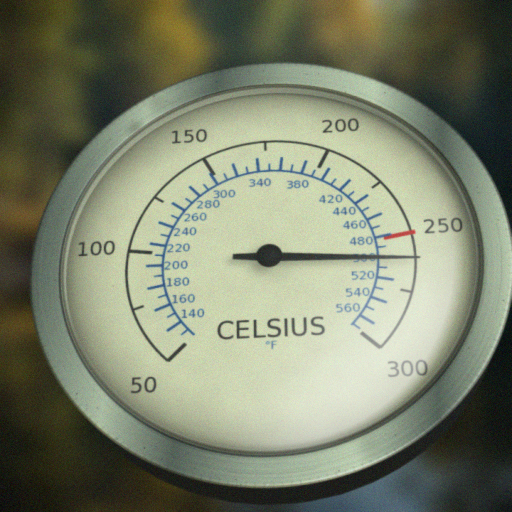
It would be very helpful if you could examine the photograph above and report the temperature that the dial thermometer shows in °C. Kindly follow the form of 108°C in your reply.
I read 262.5°C
